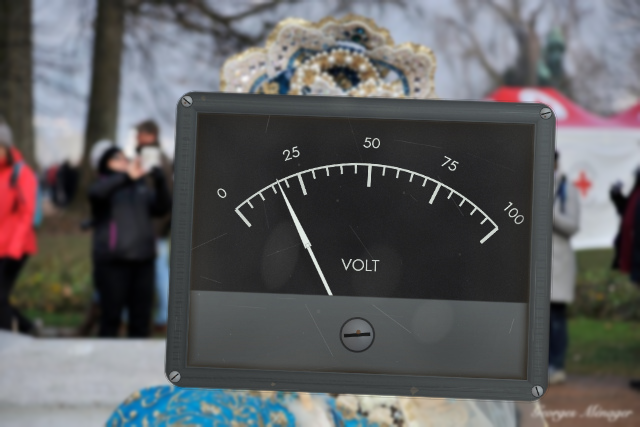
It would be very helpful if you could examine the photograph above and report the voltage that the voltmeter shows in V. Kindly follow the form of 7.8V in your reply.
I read 17.5V
